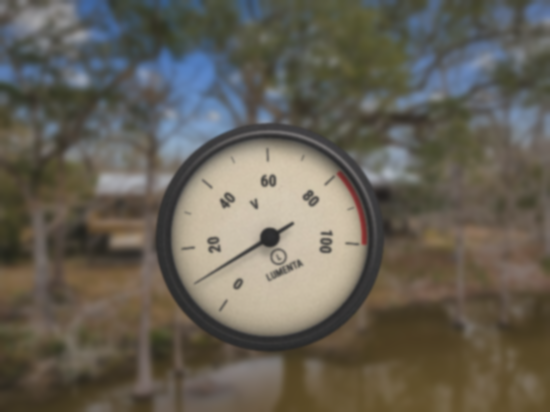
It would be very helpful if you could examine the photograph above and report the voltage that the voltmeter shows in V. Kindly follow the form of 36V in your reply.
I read 10V
